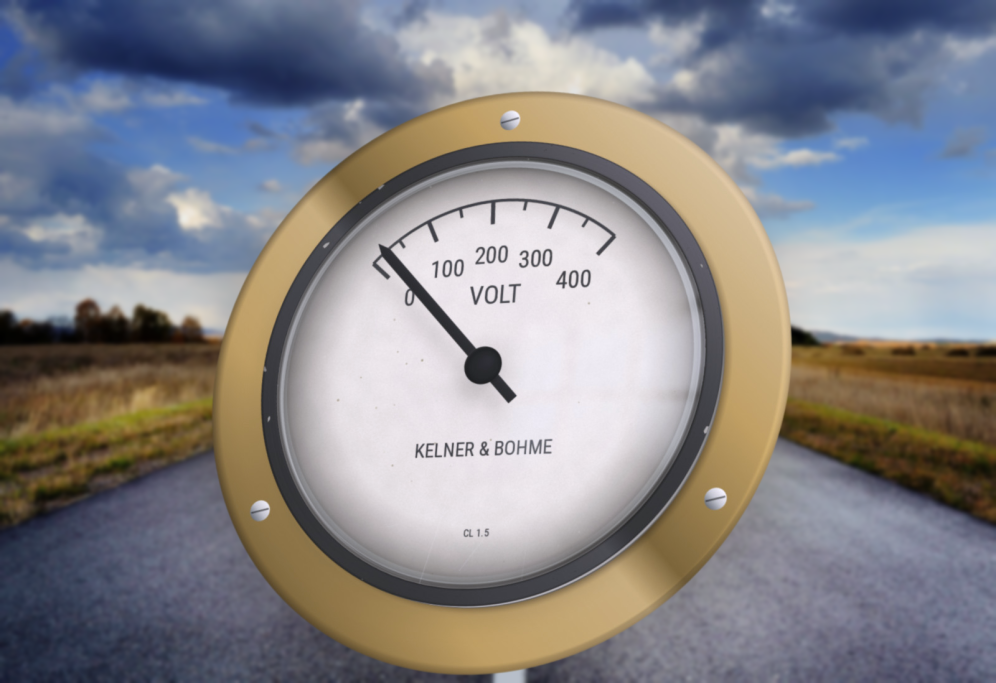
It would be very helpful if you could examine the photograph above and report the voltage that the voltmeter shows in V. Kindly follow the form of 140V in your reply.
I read 25V
